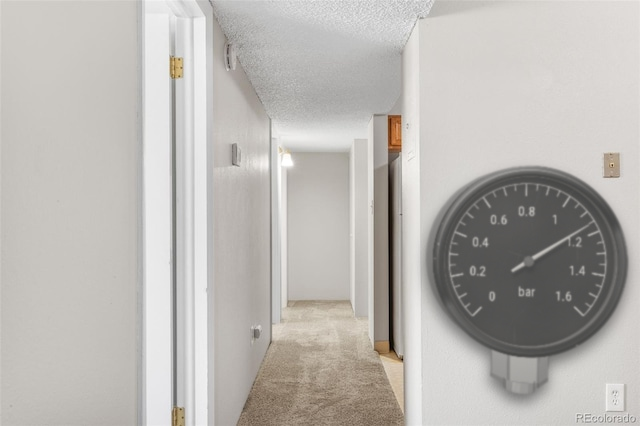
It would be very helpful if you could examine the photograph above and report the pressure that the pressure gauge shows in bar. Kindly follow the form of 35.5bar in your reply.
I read 1.15bar
